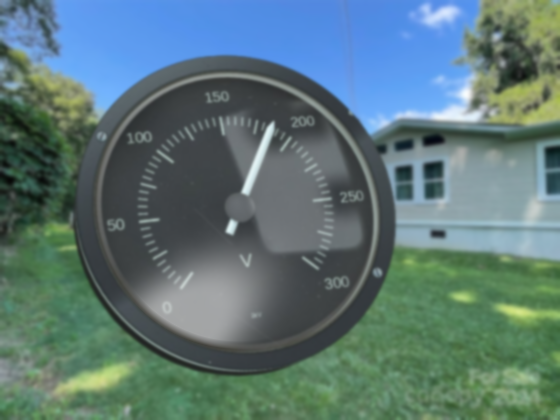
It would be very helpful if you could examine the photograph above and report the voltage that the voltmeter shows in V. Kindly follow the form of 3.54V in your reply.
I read 185V
